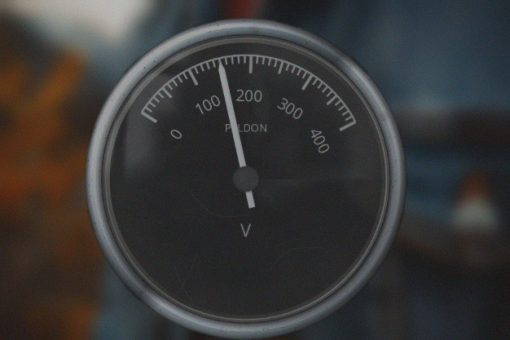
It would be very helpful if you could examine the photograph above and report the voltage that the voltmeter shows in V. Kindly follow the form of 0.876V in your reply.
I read 150V
